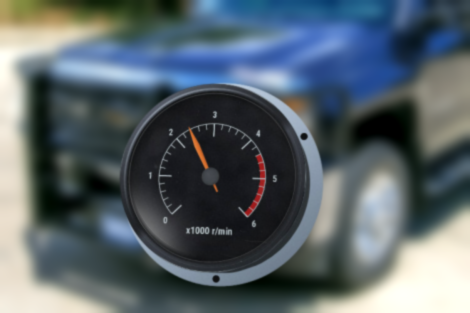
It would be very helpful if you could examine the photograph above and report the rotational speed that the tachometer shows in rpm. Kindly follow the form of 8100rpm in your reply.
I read 2400rpm
